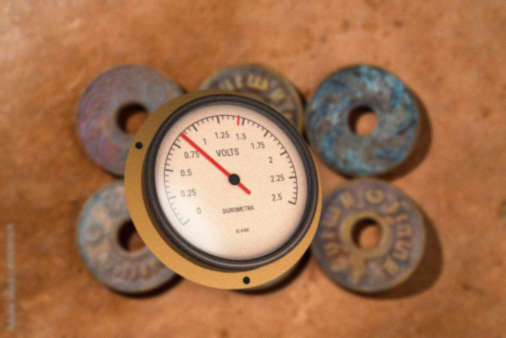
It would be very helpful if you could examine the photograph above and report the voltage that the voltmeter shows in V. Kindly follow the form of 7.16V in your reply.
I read 0.85V
